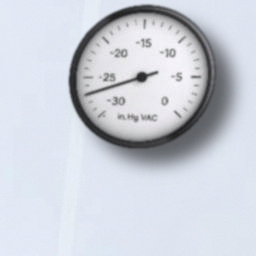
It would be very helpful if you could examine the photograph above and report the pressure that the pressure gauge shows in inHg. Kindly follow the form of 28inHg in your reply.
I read -27inHg
